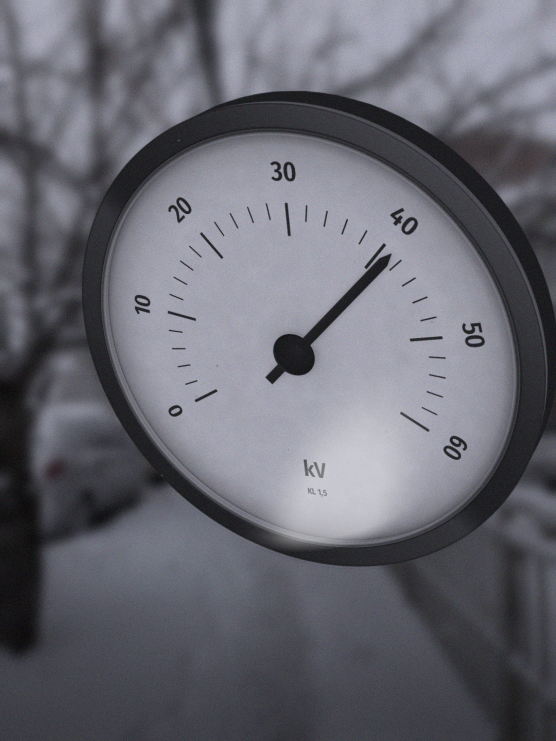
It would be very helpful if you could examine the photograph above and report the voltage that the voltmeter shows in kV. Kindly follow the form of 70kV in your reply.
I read 41kV
